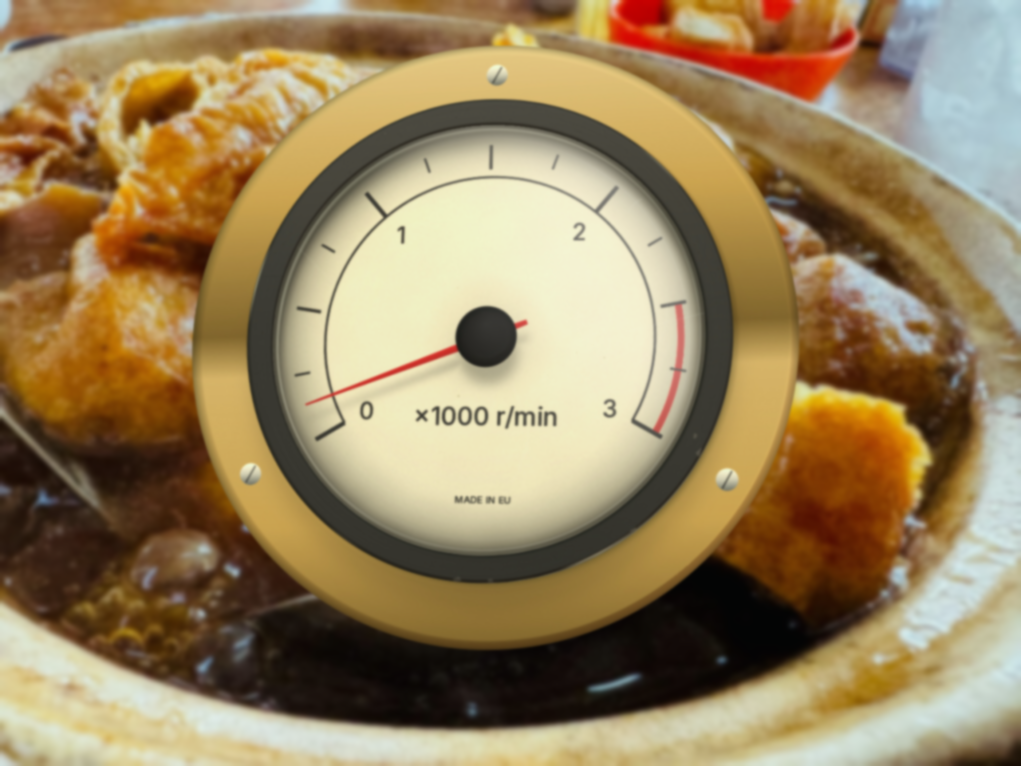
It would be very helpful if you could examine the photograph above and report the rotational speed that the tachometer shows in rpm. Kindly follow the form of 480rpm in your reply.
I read 125rpm
